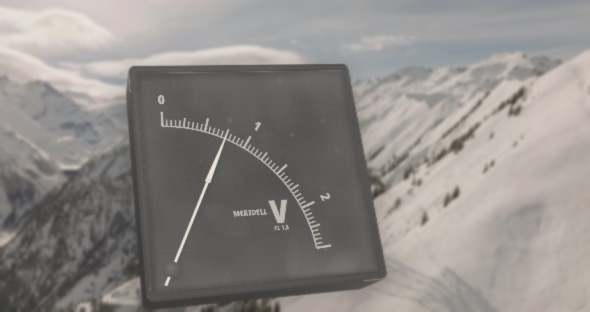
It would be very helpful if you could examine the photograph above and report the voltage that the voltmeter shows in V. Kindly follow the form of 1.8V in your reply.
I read 0.75V
